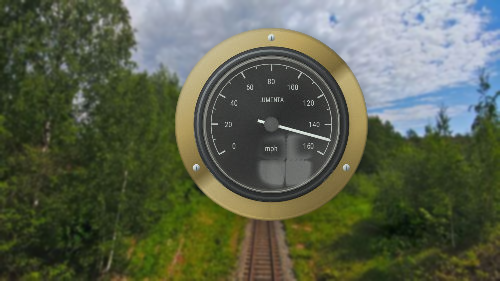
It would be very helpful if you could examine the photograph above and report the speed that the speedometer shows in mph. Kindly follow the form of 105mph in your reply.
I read 150mph
